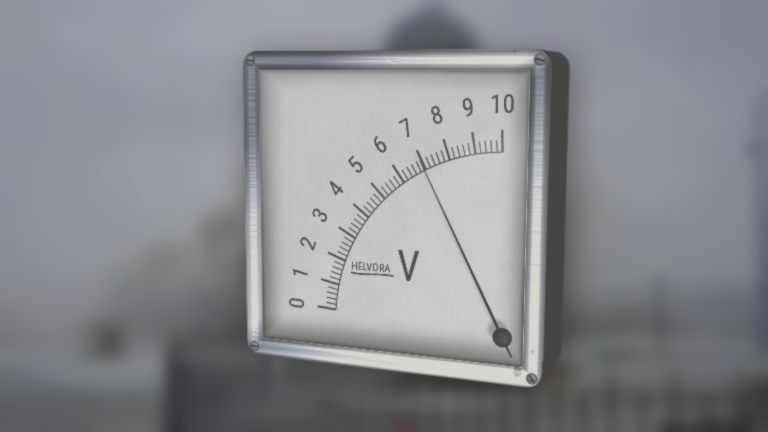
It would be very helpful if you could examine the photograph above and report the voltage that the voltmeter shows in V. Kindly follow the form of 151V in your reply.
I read 7V
